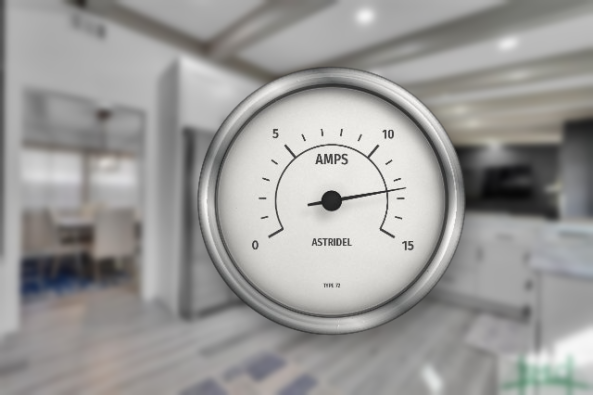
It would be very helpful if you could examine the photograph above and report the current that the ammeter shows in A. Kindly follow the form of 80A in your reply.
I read 12.5A
